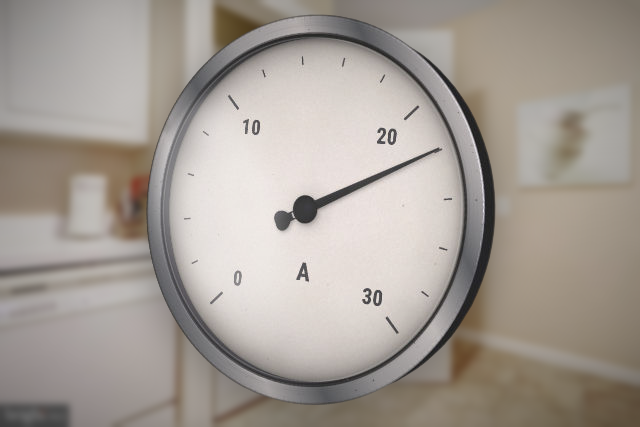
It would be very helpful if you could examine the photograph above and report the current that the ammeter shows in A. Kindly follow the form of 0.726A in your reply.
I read 22A
